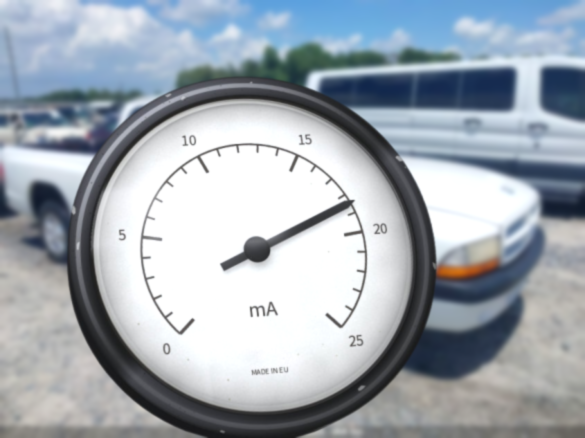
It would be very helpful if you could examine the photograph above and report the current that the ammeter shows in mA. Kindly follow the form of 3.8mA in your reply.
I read 18.5mA
